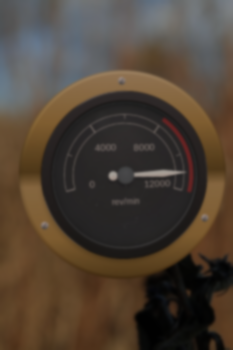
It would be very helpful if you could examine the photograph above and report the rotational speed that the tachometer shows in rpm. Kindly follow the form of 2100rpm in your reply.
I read 11000rpm
